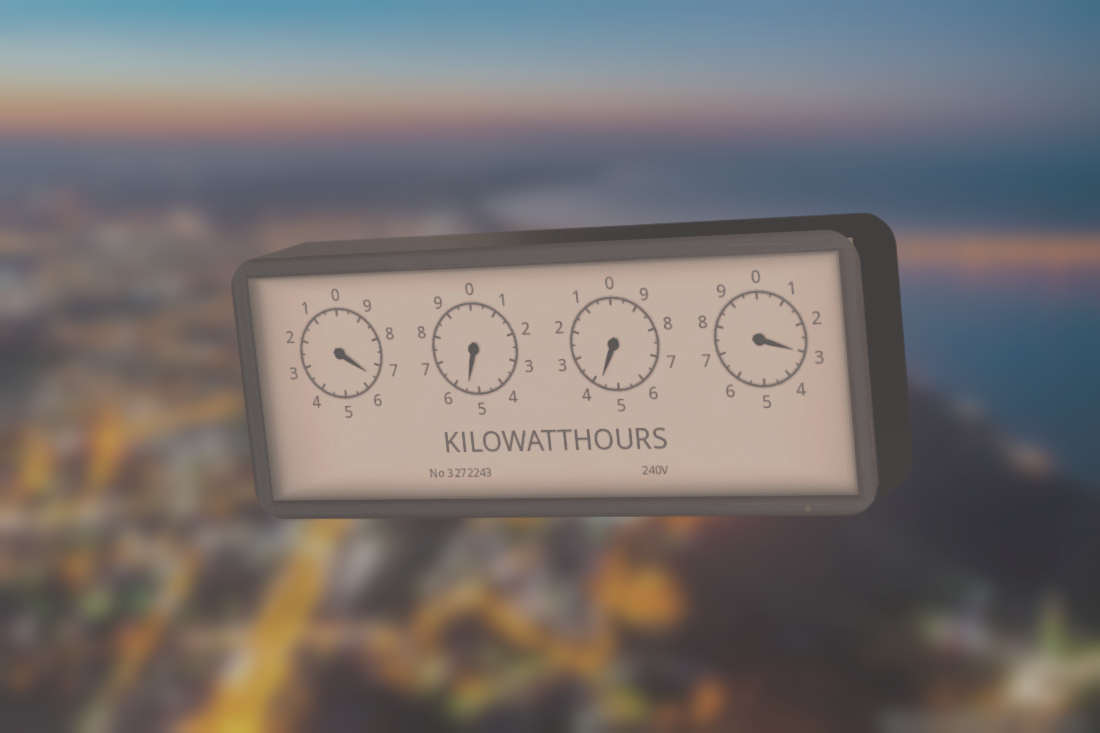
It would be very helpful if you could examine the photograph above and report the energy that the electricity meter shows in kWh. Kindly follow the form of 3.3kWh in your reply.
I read 6543kWh
